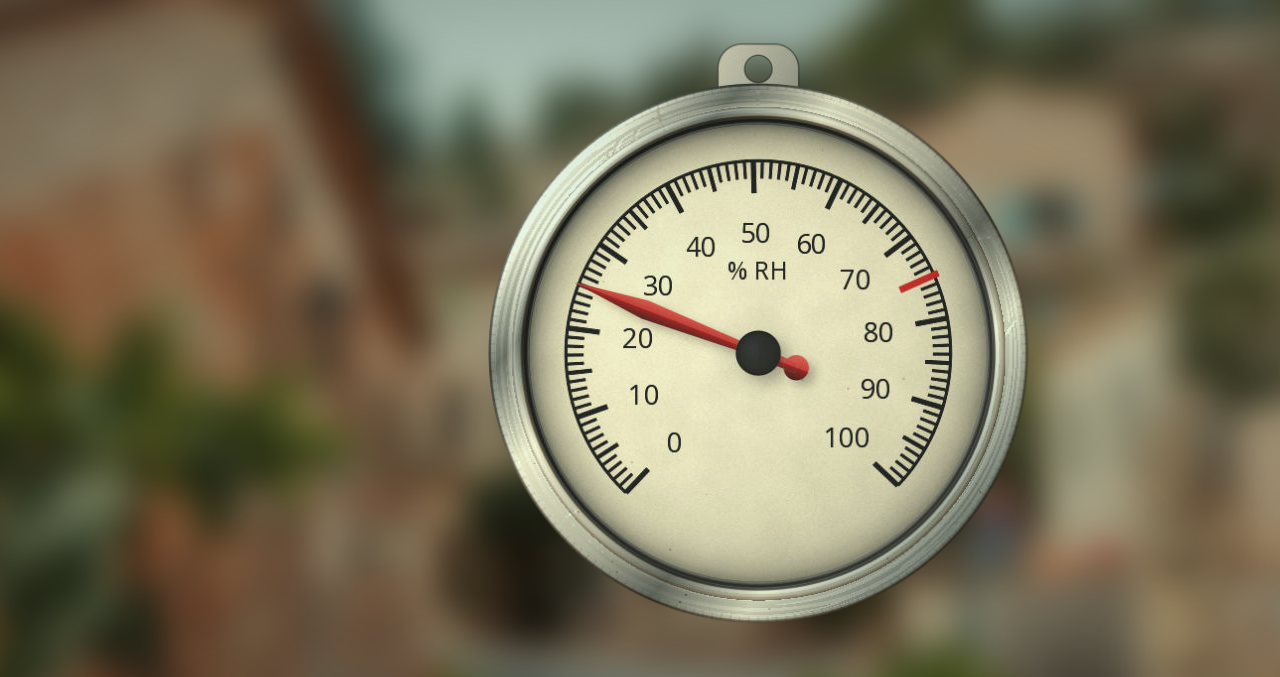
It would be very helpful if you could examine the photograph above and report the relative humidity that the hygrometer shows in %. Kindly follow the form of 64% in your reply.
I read 25%
